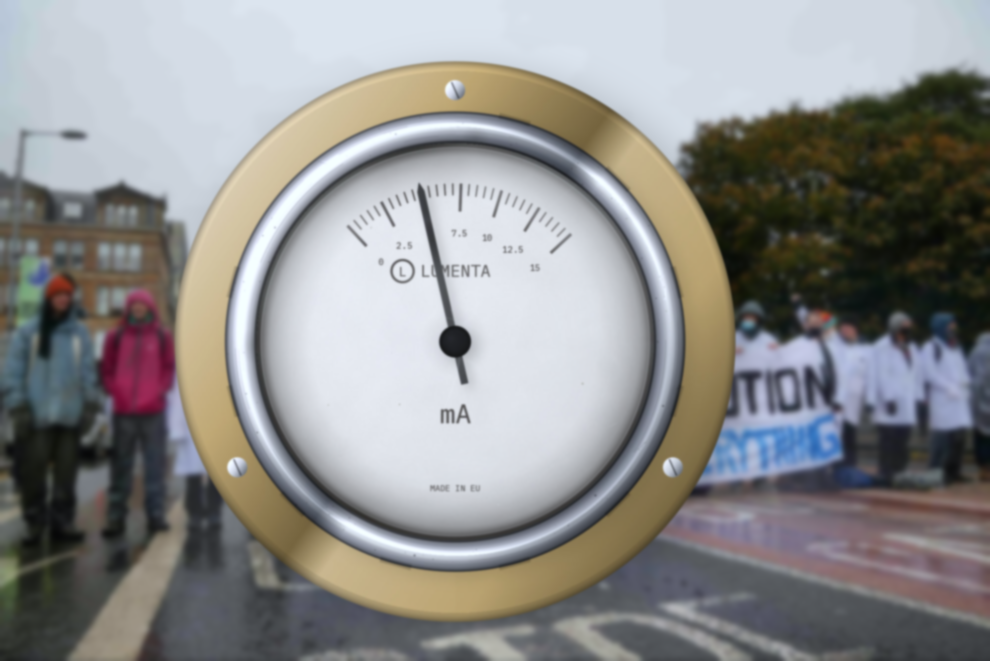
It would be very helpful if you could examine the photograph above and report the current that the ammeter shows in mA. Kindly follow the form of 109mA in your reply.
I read 5mA
